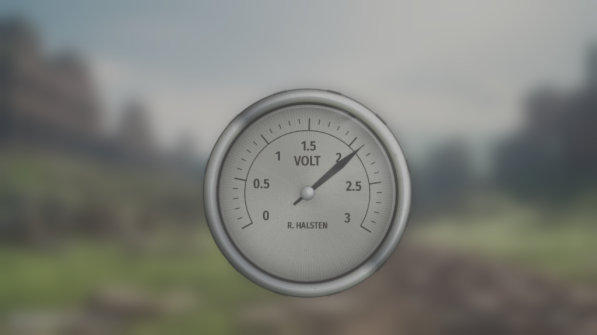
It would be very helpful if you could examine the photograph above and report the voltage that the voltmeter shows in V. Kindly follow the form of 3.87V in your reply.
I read 2.1V
